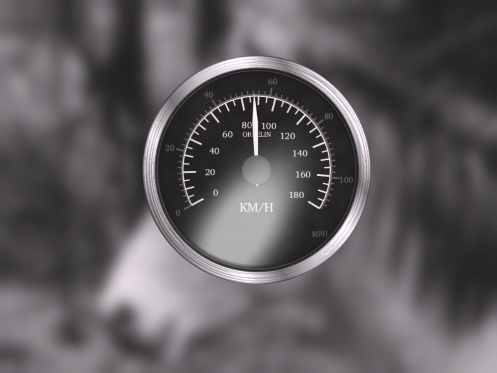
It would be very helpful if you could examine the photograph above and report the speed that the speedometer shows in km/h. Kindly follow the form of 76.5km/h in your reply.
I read 87.5km/h
